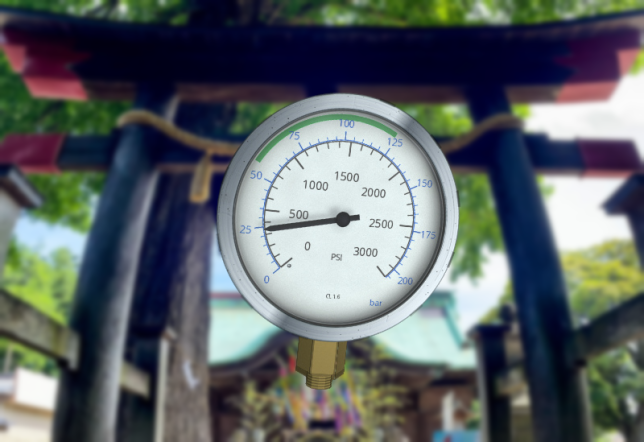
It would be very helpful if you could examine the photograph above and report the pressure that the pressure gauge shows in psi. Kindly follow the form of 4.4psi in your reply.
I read 350psi
